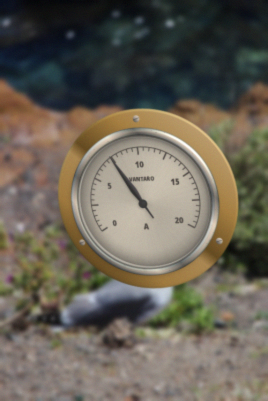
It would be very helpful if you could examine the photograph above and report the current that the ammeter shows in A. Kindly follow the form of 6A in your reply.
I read 7.5A
